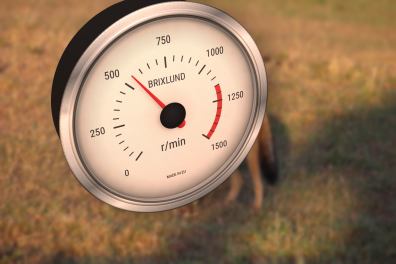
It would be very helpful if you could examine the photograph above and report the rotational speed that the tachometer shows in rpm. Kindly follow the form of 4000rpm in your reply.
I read 550rpm
